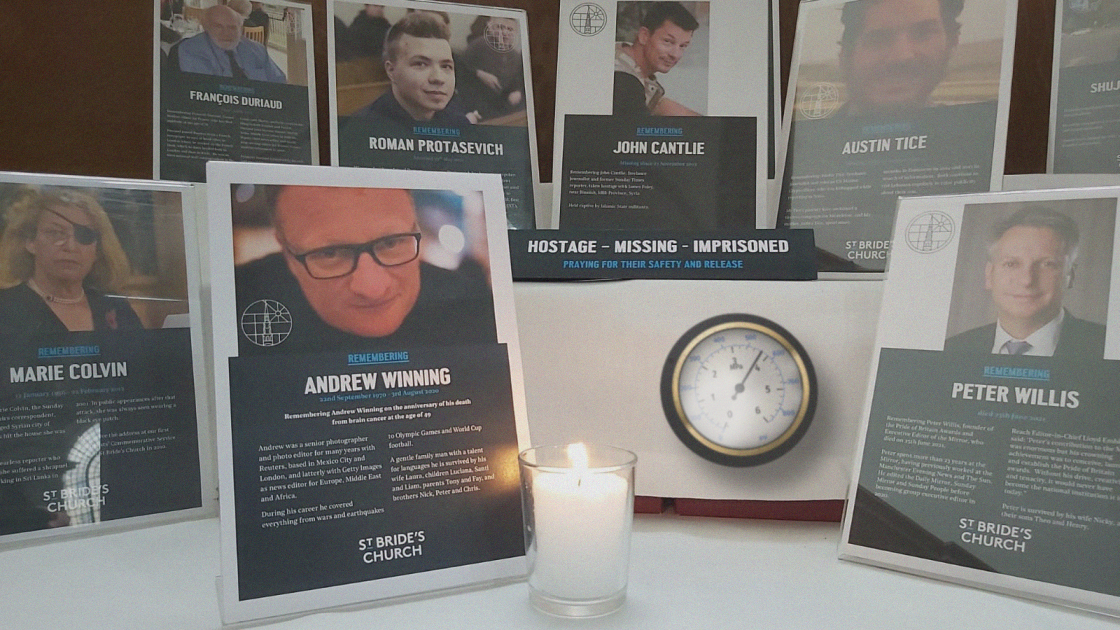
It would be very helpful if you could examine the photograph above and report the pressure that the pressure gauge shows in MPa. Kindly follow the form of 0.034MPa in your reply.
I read 3.8MPa
